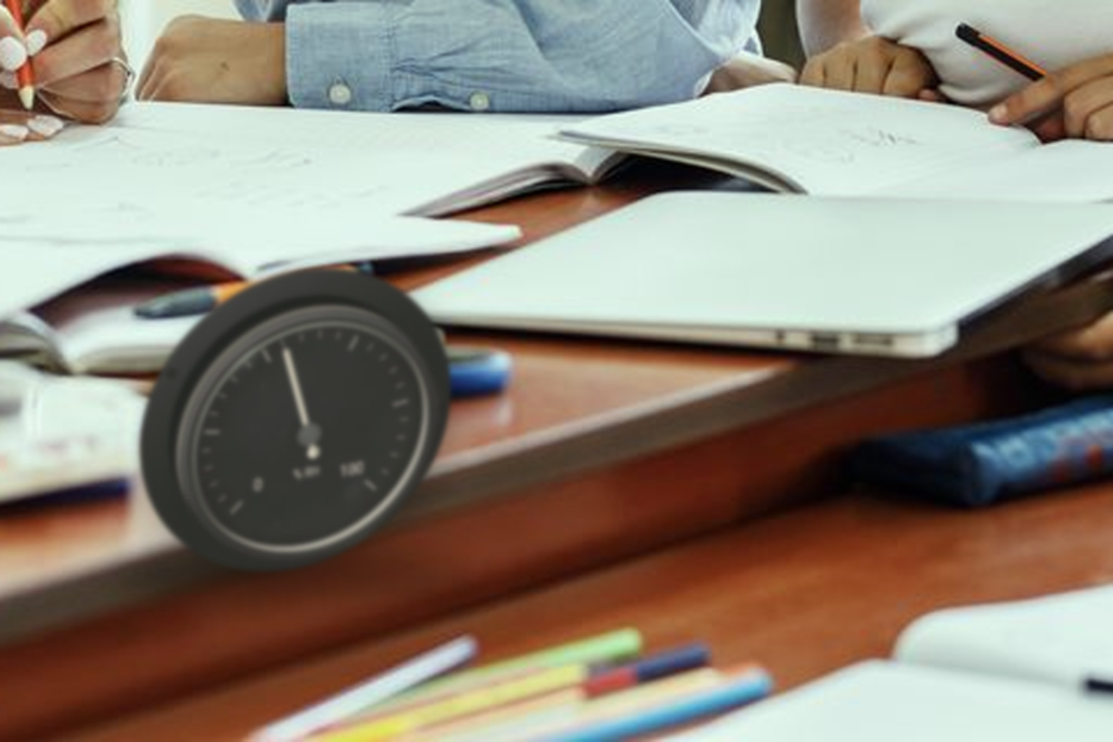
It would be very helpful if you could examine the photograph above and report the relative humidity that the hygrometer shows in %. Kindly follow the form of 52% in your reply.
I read 44%
